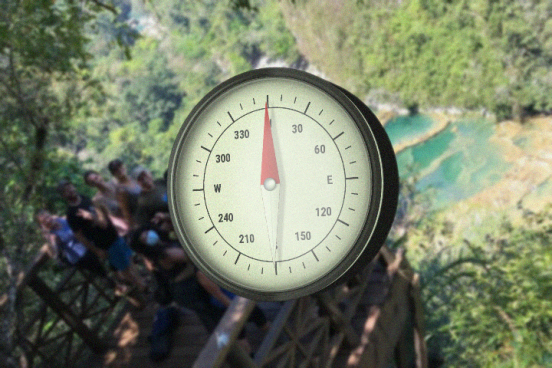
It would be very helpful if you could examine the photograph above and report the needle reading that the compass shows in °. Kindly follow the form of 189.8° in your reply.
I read 0°
